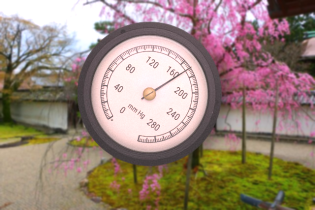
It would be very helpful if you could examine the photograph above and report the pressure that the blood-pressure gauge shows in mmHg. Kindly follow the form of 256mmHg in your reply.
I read 170mmHg
